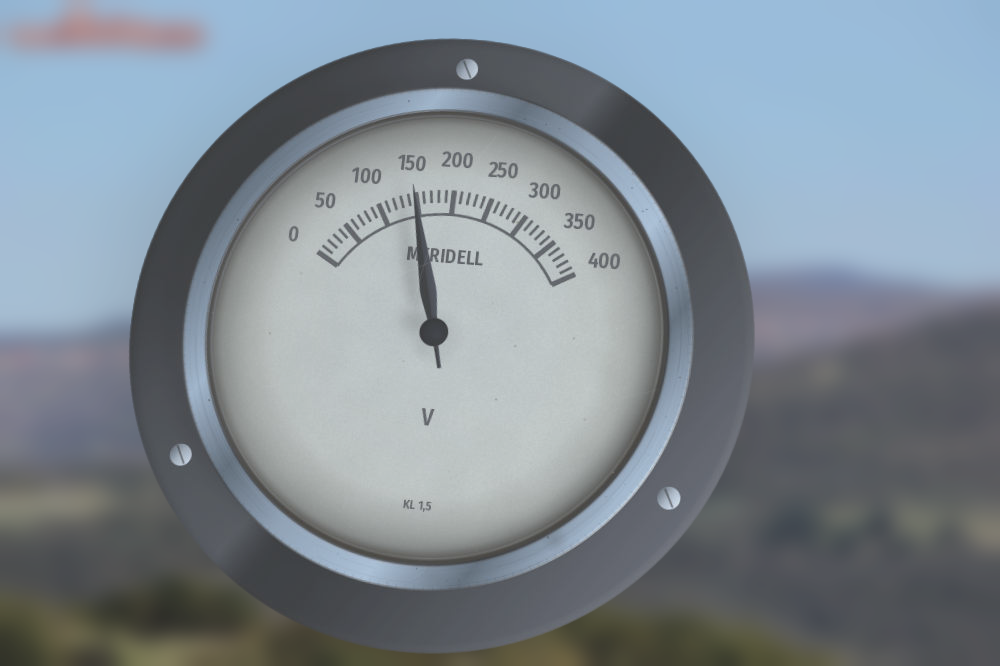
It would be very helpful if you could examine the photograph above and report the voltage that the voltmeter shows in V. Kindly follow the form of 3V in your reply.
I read 150V
